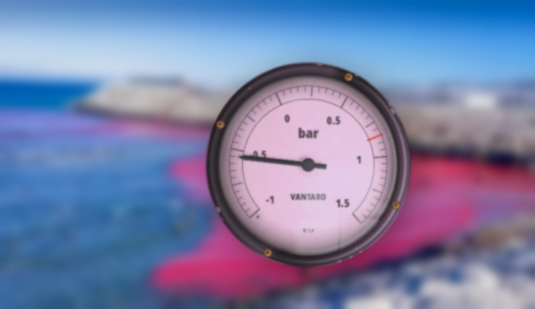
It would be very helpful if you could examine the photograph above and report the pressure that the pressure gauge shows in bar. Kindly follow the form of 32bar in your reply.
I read -0.55bar
